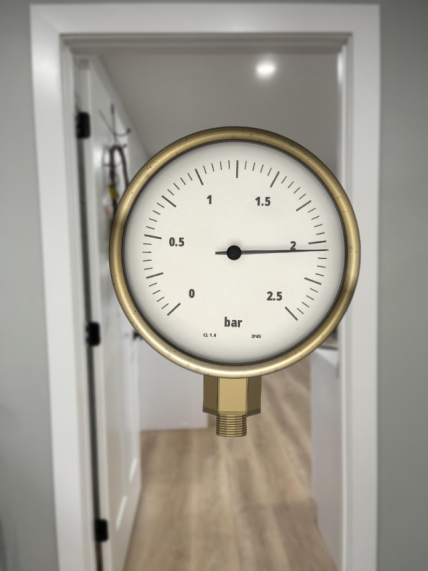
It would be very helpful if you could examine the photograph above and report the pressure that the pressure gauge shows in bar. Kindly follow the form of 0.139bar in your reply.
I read 2.05bar
